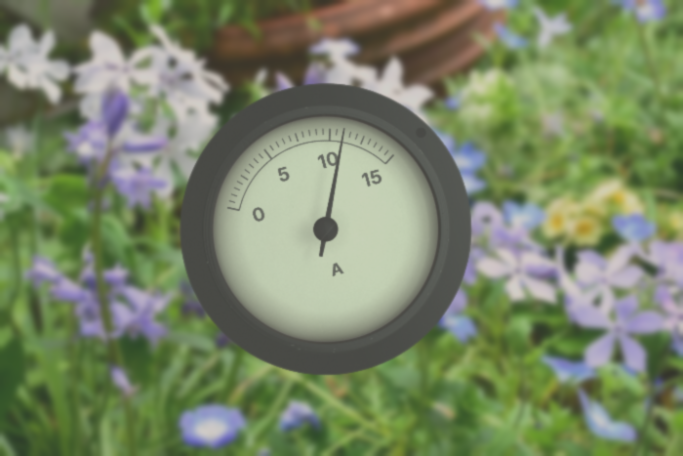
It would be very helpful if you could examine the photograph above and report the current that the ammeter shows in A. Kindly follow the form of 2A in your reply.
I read 11A
